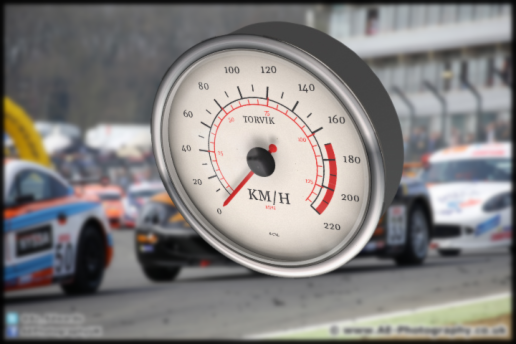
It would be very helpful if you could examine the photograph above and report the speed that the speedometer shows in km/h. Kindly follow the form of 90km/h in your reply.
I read 0km/h
